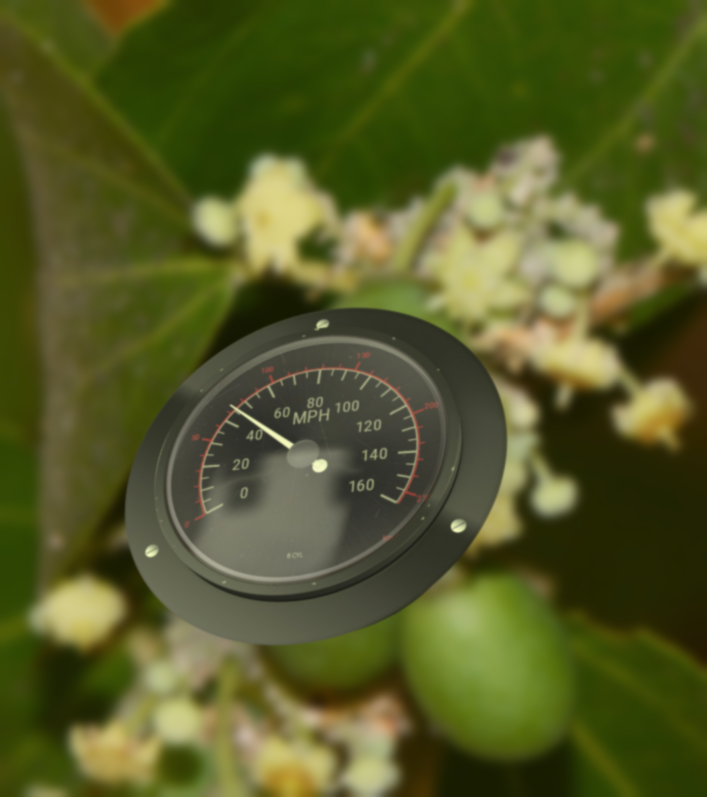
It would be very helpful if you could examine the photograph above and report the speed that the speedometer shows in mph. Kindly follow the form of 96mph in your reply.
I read 45mph
